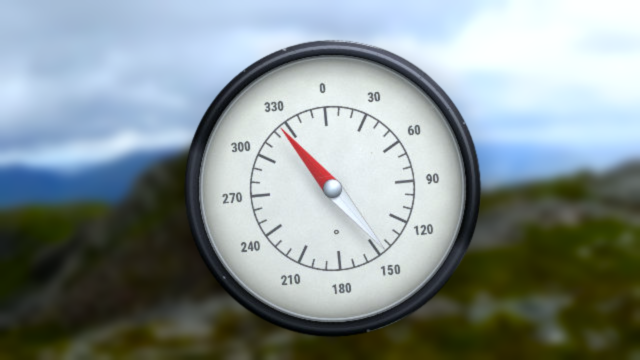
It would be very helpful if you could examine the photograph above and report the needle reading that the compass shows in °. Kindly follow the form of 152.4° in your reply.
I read 325°
